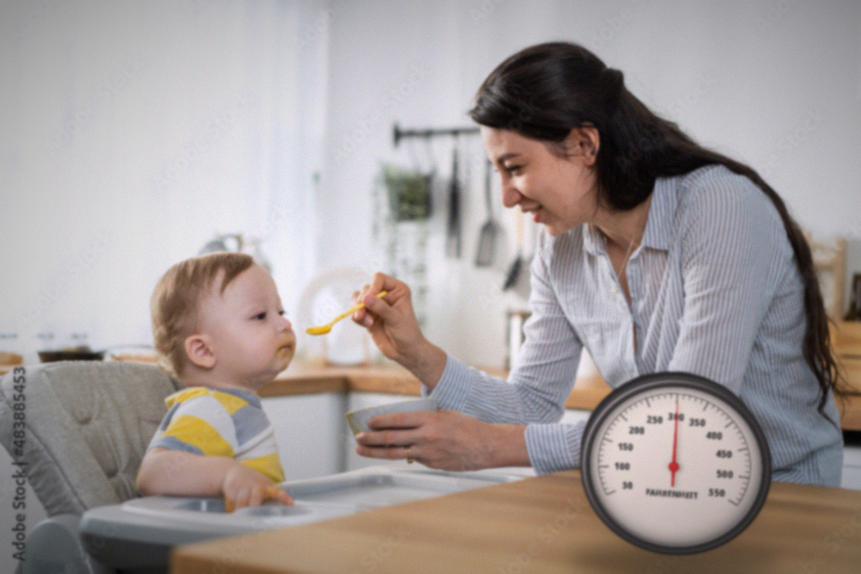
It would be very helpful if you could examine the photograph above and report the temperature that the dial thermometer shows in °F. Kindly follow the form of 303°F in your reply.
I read 300°F
